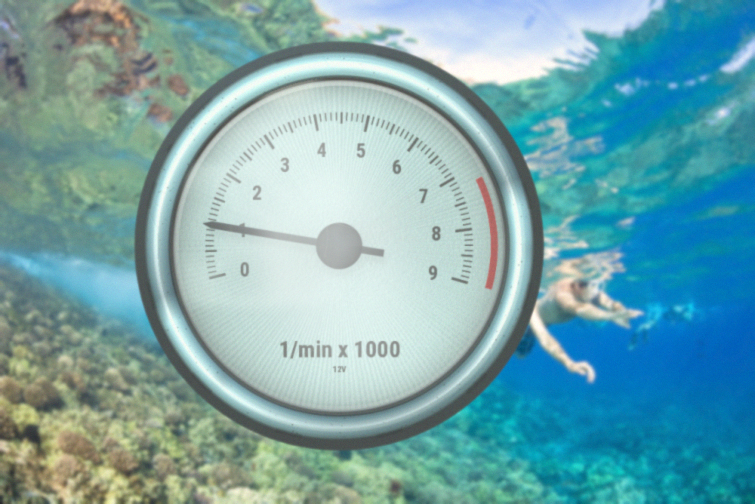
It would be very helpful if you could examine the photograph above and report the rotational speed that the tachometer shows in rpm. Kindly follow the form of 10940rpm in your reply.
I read 1000rpm
